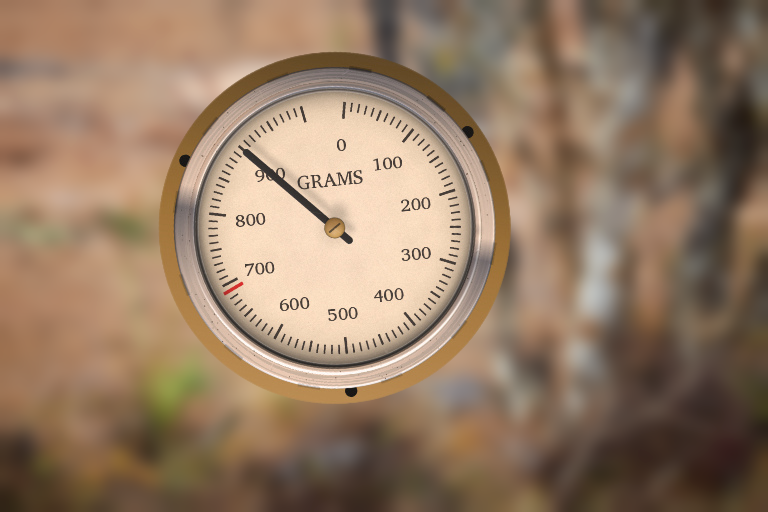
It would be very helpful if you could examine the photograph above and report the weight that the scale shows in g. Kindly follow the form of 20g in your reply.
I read 900g
